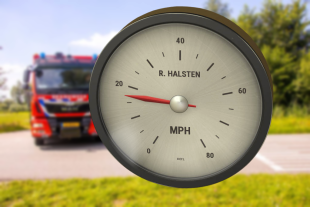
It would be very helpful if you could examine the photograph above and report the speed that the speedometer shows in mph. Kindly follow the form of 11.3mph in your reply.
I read 17.5mph
